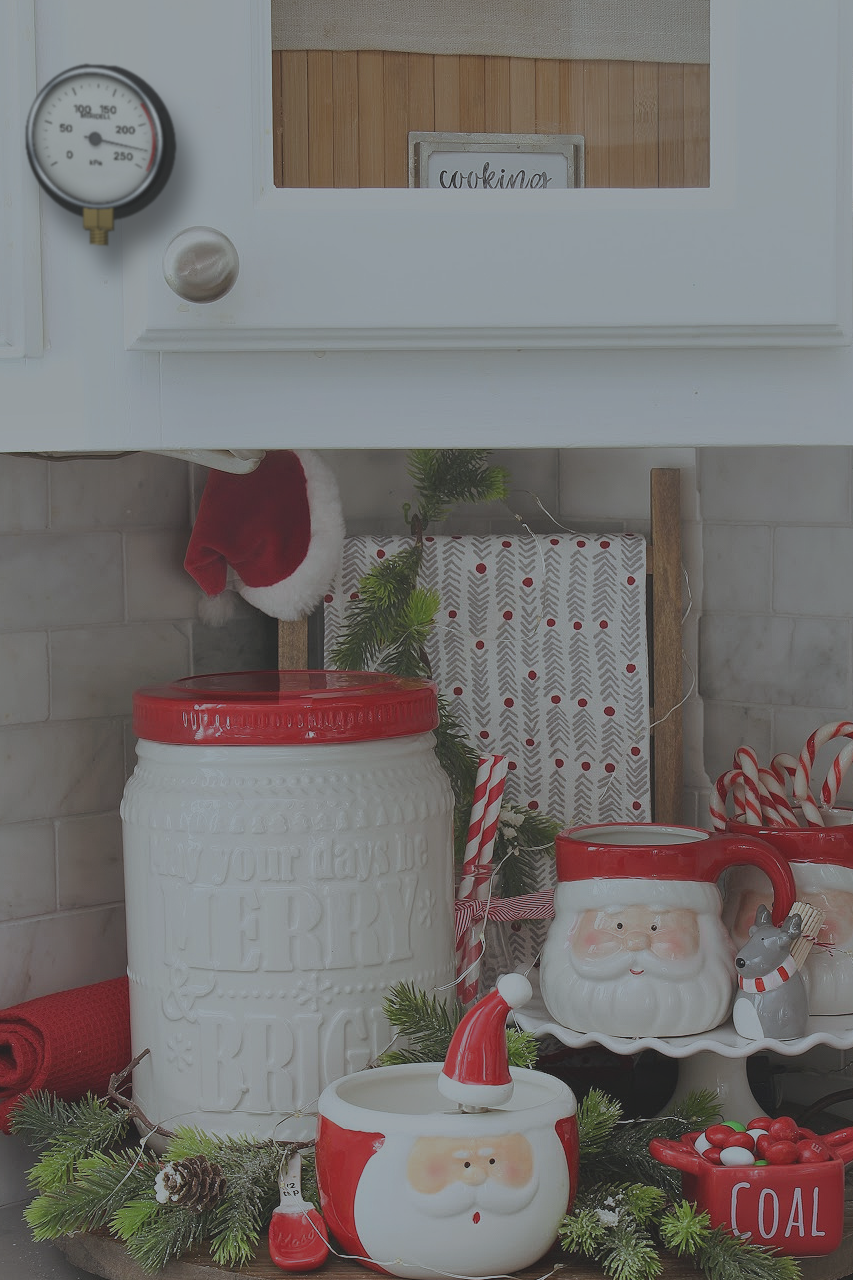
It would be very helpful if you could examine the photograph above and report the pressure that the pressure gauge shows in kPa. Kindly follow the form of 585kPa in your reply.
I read 230kPa
